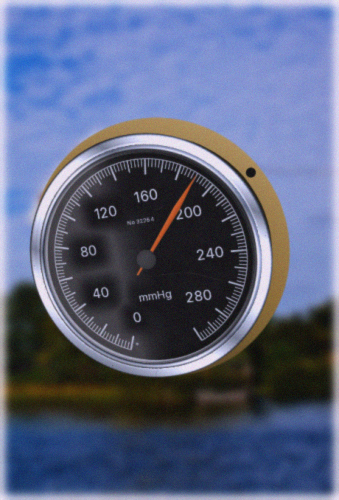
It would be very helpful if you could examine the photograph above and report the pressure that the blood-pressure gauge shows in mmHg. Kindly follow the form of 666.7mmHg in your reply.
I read 190mmHg
